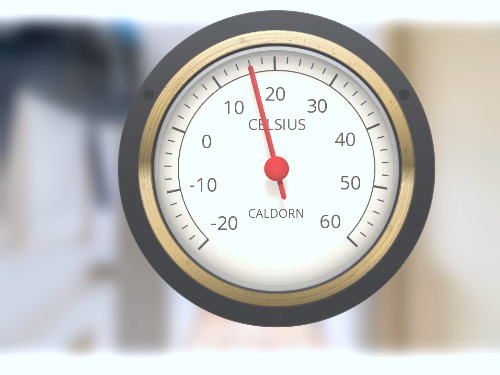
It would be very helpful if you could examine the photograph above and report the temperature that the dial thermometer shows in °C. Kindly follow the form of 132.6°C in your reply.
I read 16°C
